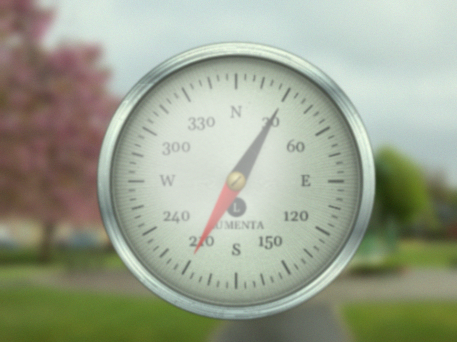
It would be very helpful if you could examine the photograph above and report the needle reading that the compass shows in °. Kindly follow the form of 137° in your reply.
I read 210°
